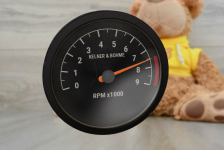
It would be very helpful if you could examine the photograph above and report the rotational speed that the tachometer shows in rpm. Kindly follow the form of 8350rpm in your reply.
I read 7500rpm
